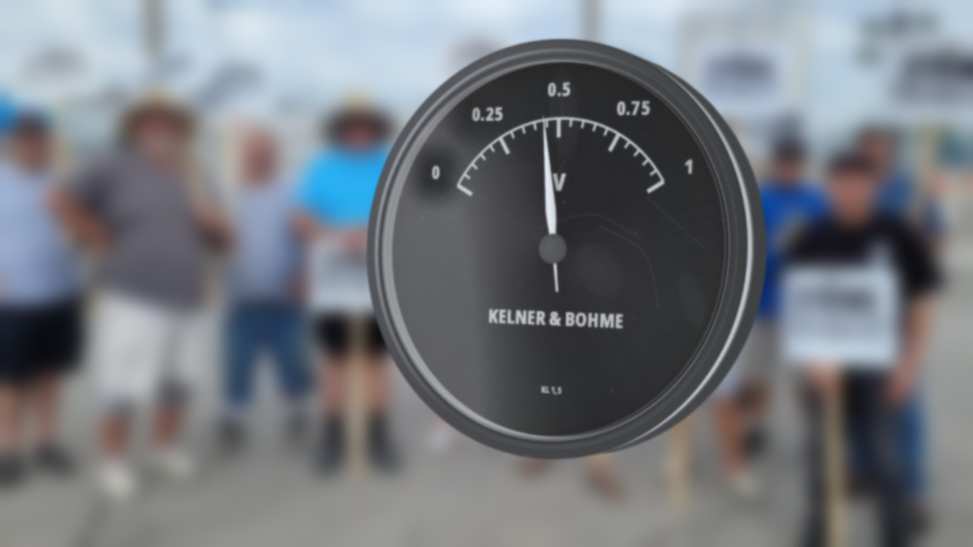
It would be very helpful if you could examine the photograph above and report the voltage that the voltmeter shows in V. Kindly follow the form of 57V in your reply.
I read 0.45V
